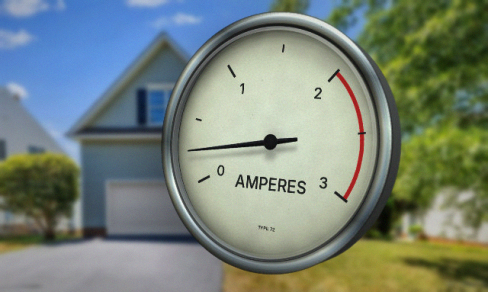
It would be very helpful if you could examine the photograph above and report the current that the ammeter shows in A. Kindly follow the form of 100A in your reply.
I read 0.25A
